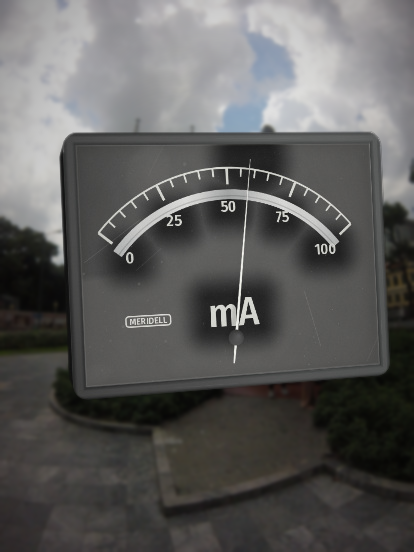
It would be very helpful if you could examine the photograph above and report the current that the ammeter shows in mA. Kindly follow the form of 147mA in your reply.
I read 57.5mA
